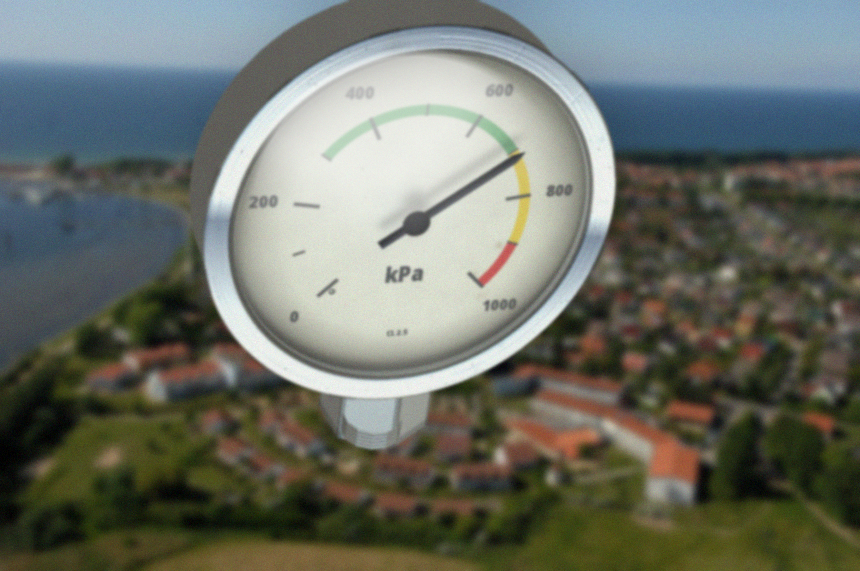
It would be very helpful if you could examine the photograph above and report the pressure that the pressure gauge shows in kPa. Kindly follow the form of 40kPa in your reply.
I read 700kPa
